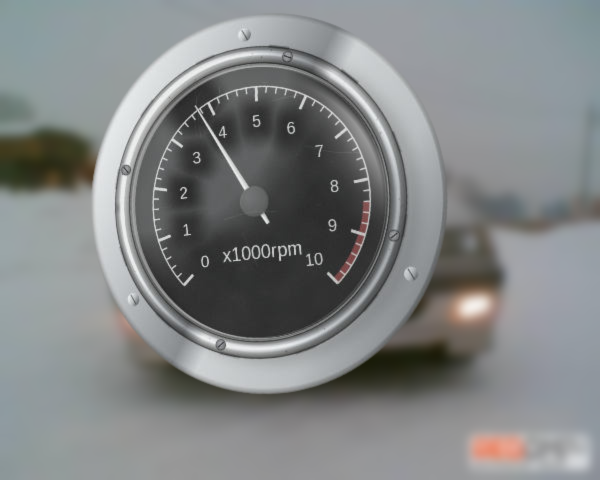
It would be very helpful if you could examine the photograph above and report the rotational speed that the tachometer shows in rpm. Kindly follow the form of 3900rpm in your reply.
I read 3800rpm
